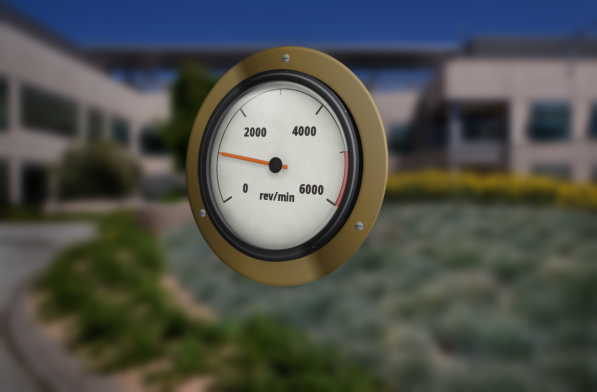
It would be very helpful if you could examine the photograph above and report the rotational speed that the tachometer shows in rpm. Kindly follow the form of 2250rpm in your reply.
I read 1000rpm
